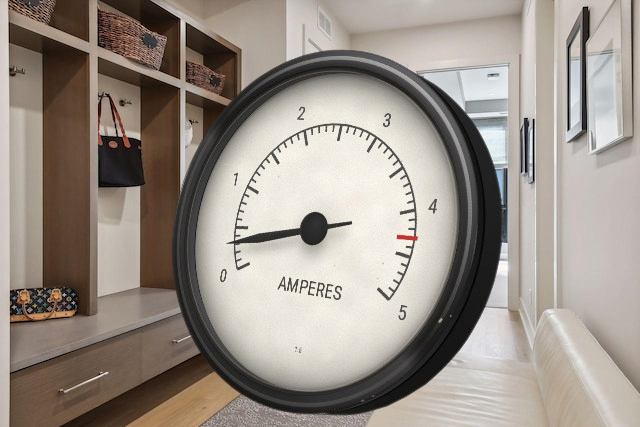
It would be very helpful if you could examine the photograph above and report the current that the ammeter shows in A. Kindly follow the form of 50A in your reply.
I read 0.3A
